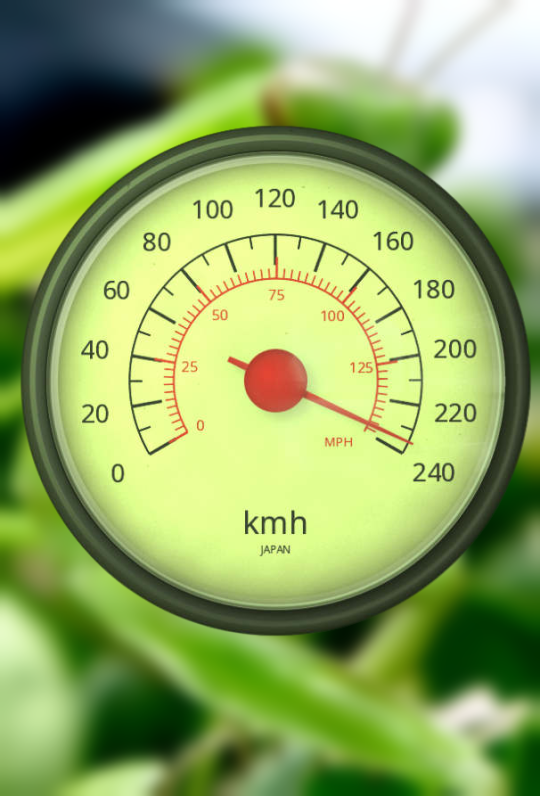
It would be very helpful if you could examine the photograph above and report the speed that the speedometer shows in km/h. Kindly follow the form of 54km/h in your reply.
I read 235km/h
